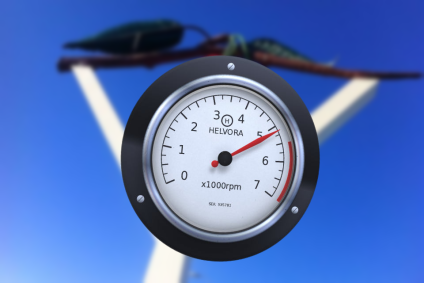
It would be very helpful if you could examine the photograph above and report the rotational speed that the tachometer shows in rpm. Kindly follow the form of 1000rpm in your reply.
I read 5125rpm
